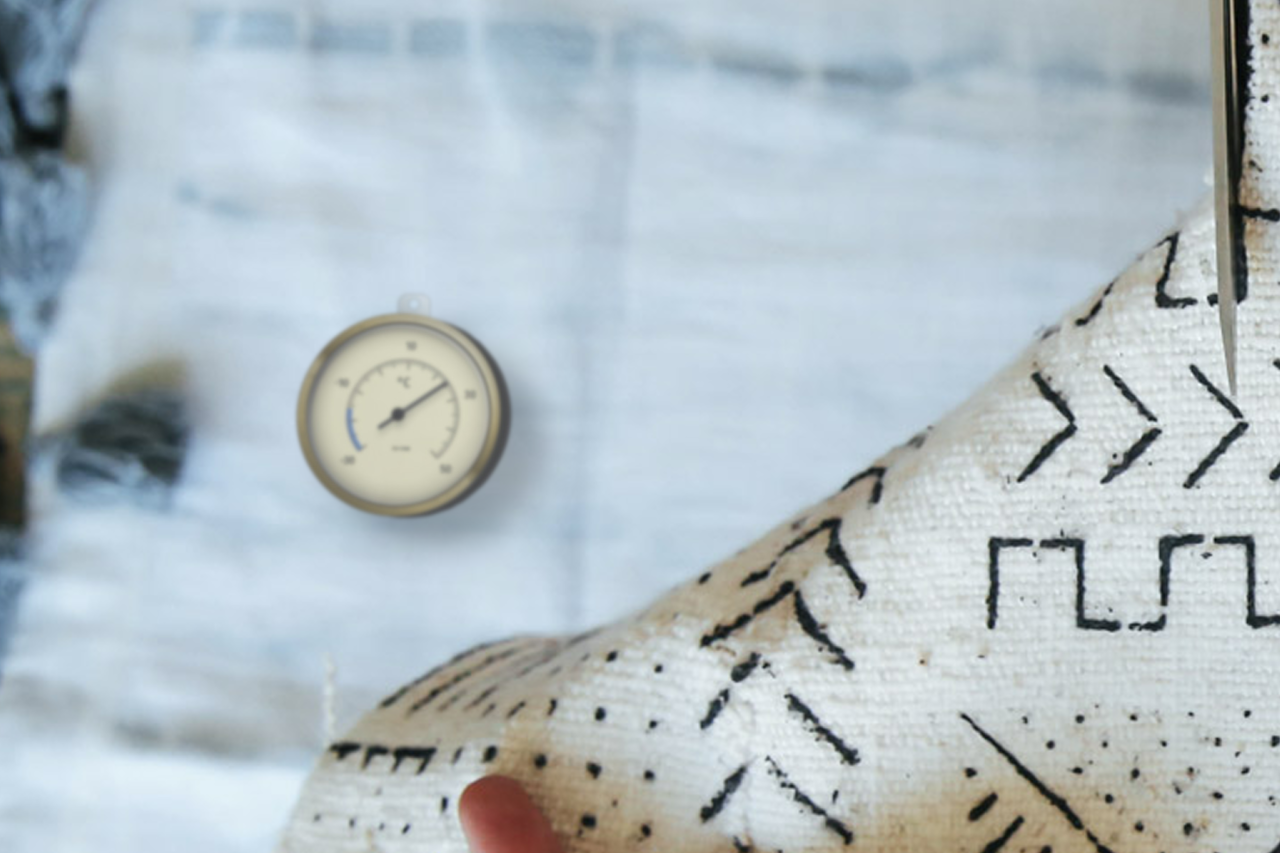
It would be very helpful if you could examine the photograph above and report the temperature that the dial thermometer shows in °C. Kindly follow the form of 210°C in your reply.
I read 25°C
